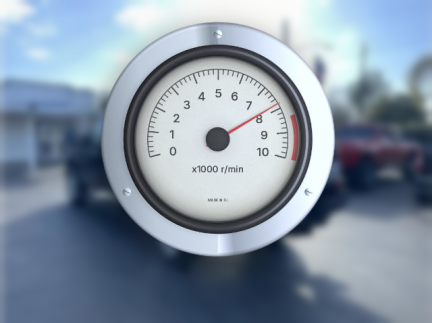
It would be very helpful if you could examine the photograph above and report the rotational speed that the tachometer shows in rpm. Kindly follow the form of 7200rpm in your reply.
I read 7800rpm
